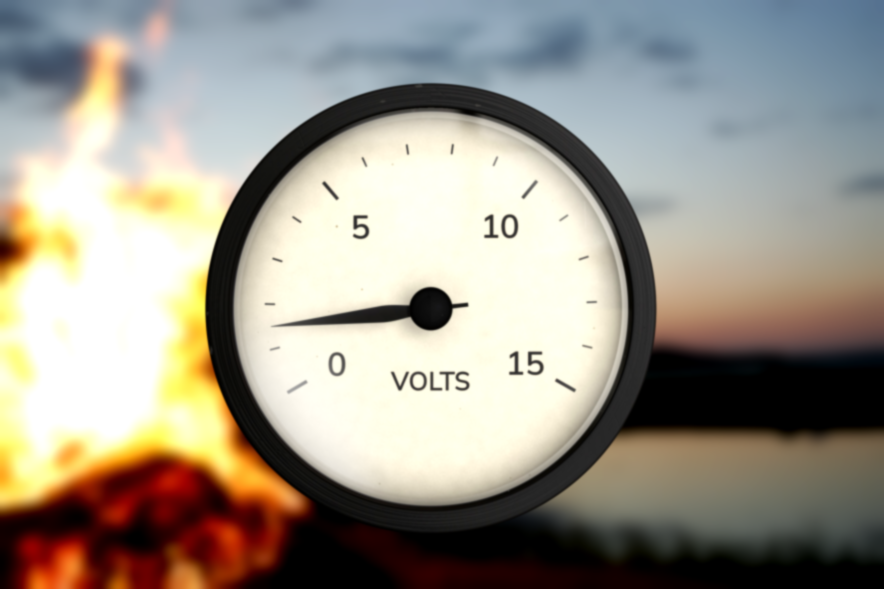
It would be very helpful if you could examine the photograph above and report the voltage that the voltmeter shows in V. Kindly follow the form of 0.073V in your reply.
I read 1.5V
